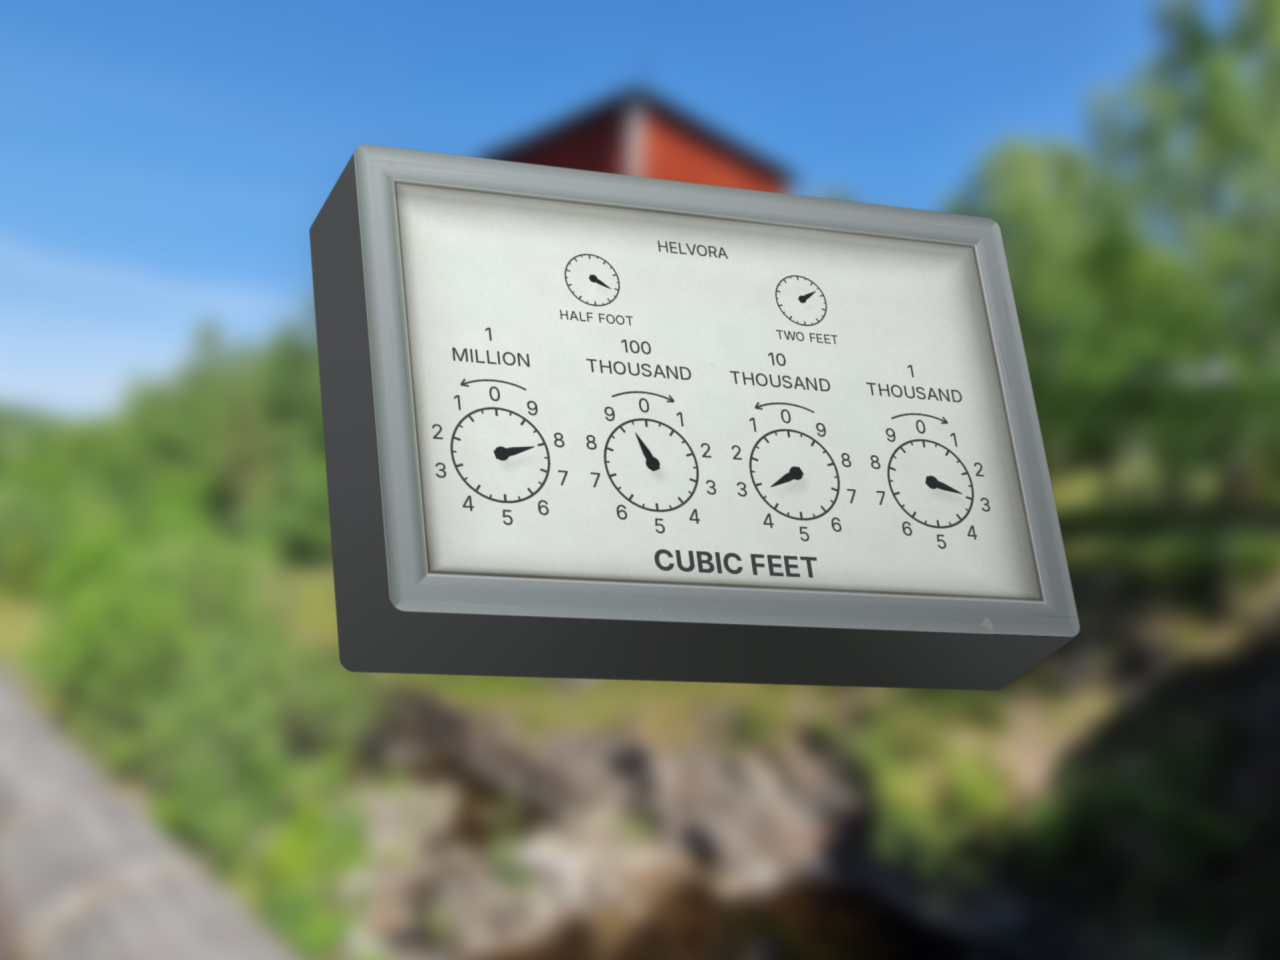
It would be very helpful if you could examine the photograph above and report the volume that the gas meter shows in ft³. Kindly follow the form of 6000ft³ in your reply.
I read 793300ft³
